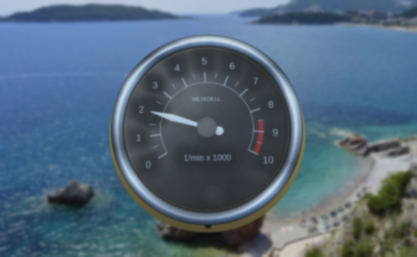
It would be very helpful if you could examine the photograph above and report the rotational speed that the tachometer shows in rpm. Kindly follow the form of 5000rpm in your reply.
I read 2000rpm
